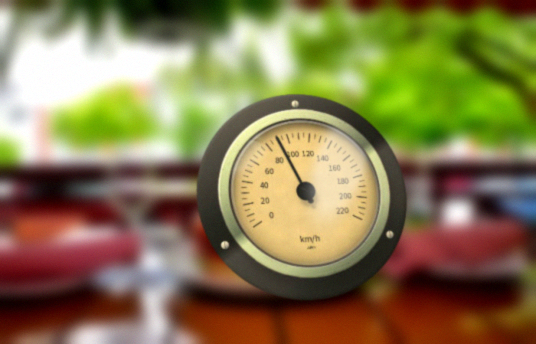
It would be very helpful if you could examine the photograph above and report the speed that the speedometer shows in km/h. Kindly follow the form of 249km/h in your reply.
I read 90km/h
